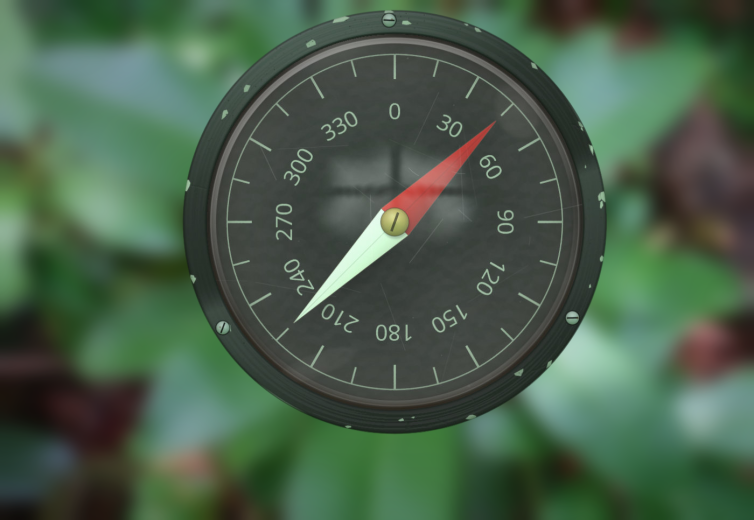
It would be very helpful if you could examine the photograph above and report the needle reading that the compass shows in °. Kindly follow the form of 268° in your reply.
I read 45°
